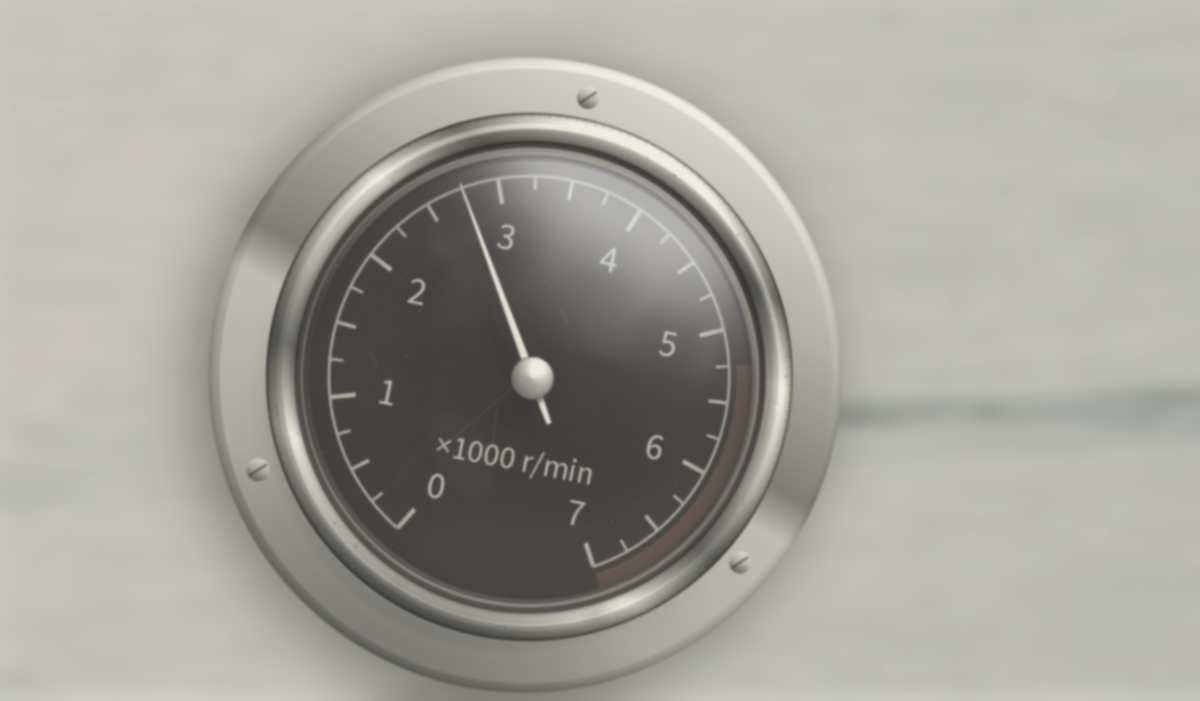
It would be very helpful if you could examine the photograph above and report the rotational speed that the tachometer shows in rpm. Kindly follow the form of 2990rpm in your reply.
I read 2750rpm
